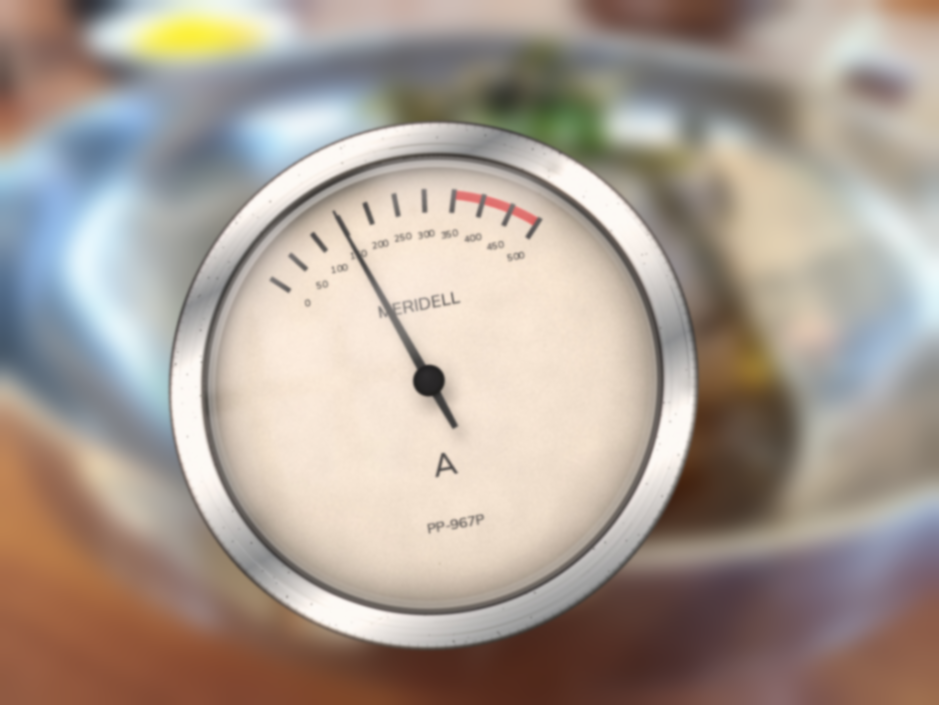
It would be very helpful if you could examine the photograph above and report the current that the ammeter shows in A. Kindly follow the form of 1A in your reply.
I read 150A
